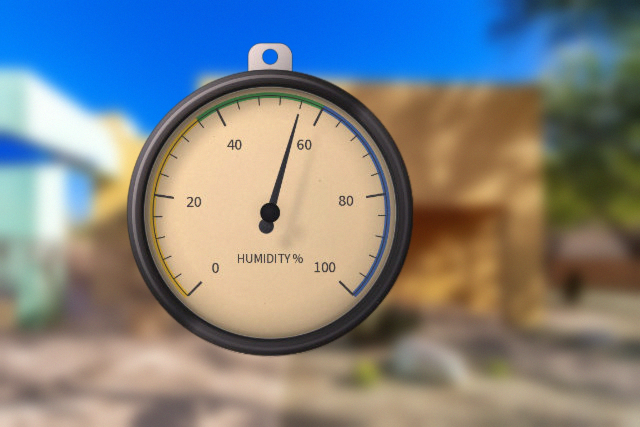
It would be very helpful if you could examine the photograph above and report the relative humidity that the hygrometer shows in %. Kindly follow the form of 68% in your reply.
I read 56%
